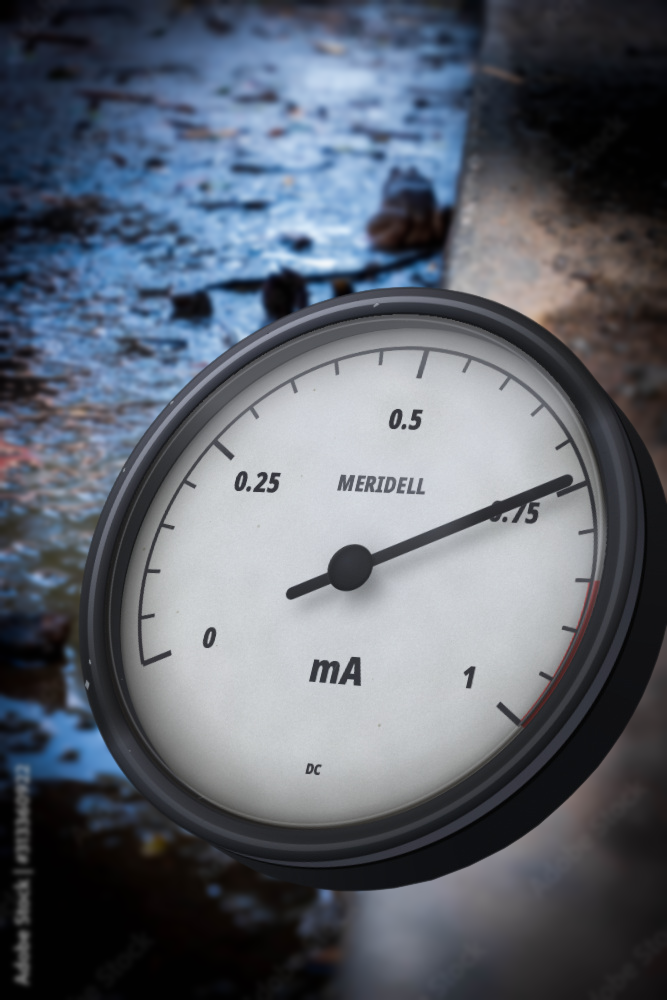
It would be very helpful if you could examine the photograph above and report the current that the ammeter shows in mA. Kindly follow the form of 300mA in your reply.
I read 0.75mA
